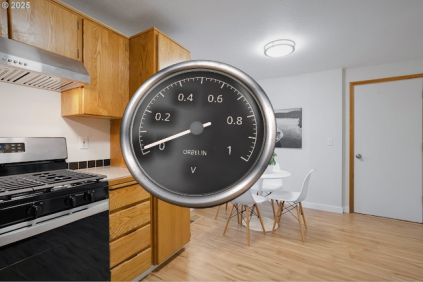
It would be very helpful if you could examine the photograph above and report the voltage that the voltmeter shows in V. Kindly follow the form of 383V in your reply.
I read 0.02V
